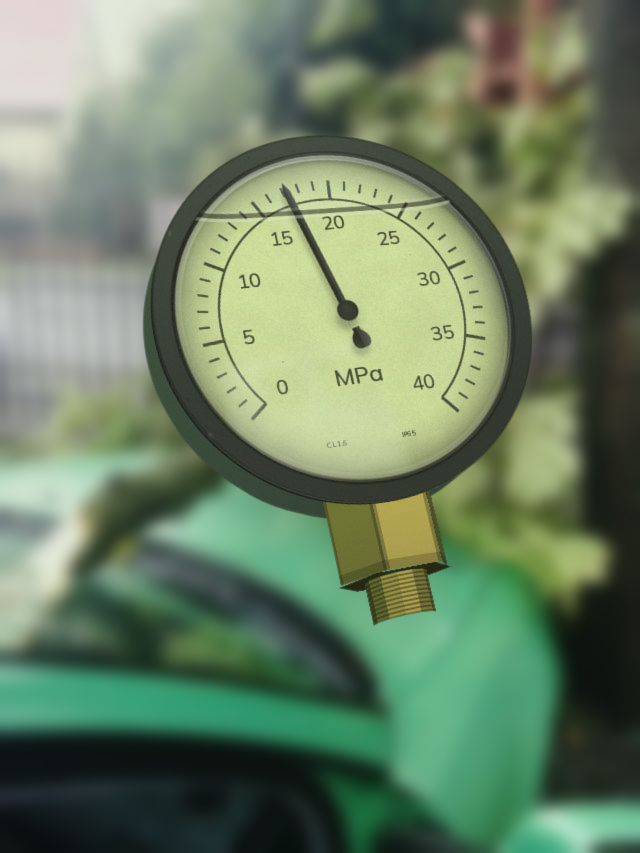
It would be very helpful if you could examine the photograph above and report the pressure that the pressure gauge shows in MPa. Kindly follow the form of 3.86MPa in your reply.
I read 17MPa
